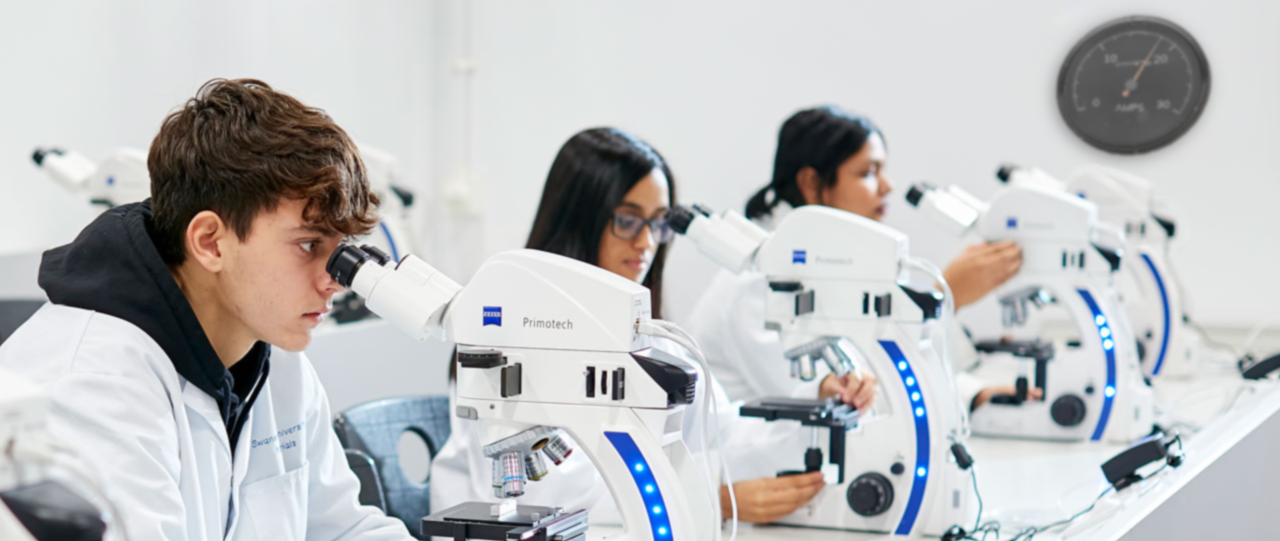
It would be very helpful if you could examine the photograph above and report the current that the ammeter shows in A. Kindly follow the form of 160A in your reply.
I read 18A
